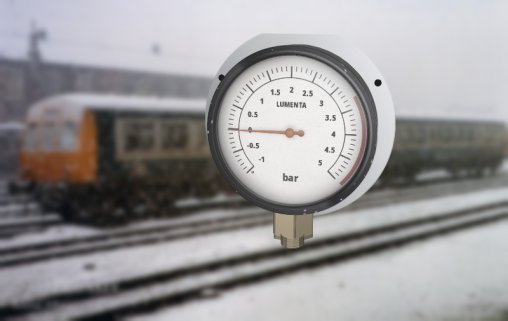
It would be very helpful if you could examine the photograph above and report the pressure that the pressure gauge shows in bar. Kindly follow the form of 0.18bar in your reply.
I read 0bar
